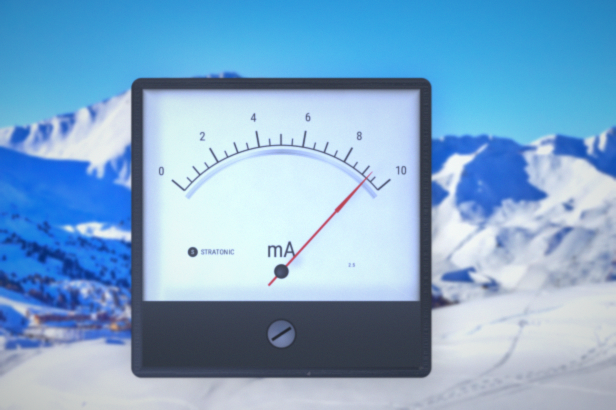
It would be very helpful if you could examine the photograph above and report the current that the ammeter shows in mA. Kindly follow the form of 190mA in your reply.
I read 9.25mA
